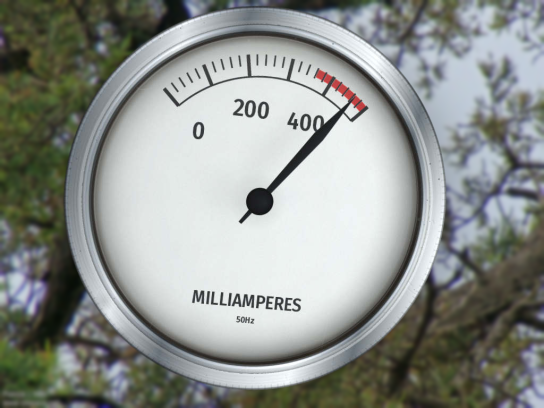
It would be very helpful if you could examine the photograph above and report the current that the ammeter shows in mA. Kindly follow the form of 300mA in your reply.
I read 460mA
